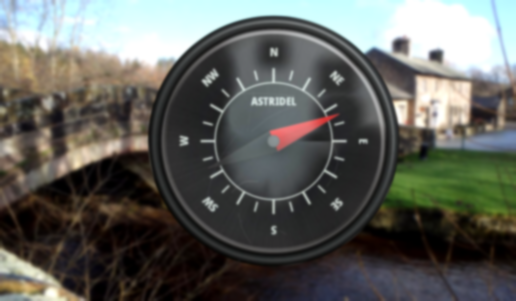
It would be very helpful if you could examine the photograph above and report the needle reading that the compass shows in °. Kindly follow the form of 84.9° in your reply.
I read 67.5°
